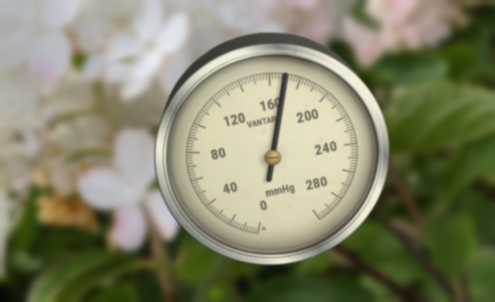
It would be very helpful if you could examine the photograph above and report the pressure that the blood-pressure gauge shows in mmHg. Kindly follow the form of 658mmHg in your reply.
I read 170mmHg
